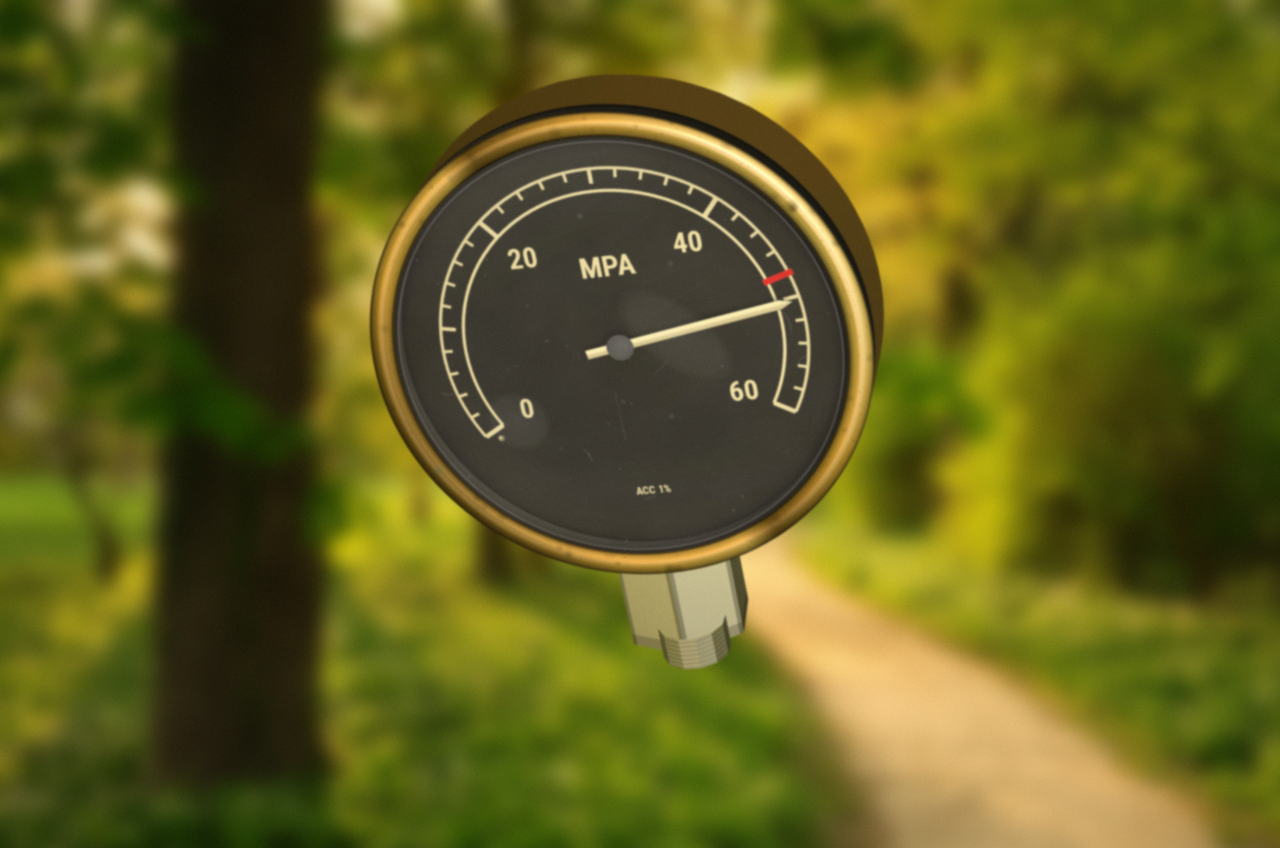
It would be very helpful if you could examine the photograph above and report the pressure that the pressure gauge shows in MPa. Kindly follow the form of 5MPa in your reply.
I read 50MPa
